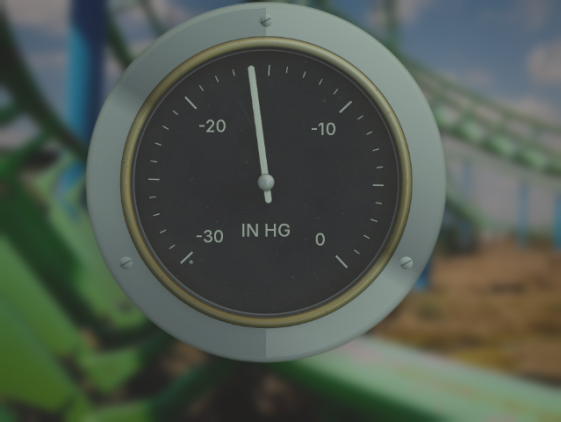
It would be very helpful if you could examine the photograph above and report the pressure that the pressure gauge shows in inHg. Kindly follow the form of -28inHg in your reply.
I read -16inHg
